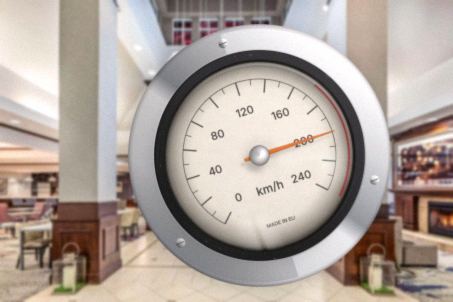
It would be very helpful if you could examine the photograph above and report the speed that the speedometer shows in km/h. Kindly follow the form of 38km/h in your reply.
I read 200km/h
